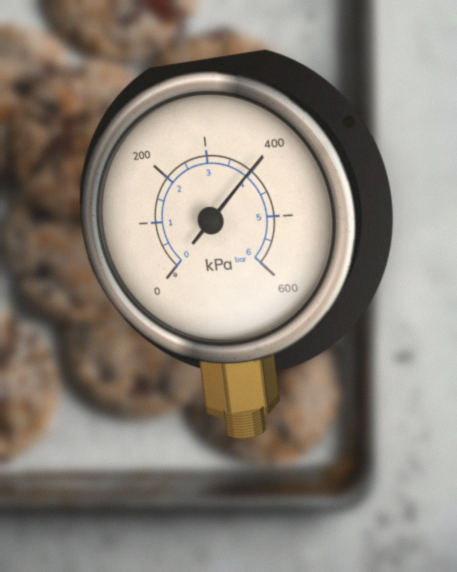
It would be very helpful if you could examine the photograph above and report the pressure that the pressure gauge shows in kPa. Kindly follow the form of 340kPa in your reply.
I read 400kPa
